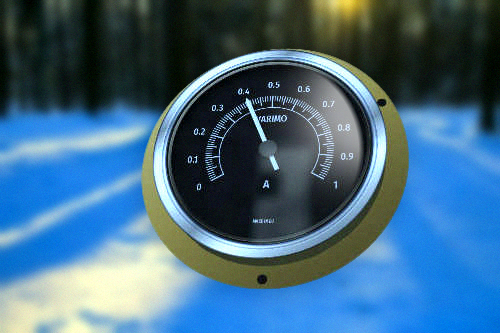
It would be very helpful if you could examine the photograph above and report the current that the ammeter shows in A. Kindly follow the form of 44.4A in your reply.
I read 0.4A
